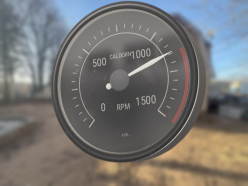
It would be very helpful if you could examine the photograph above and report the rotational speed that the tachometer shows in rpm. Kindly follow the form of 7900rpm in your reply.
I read 1150rpm
